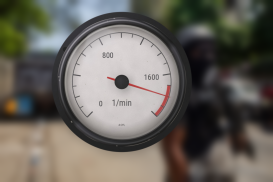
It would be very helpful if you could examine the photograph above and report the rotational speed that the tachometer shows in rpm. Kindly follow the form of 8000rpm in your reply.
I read 1800rpm
